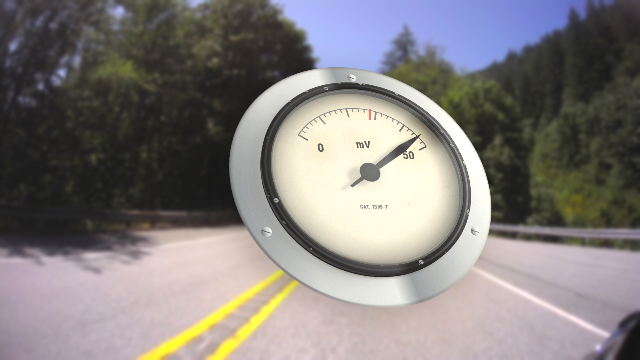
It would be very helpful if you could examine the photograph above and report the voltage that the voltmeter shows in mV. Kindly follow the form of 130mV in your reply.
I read 46mV
